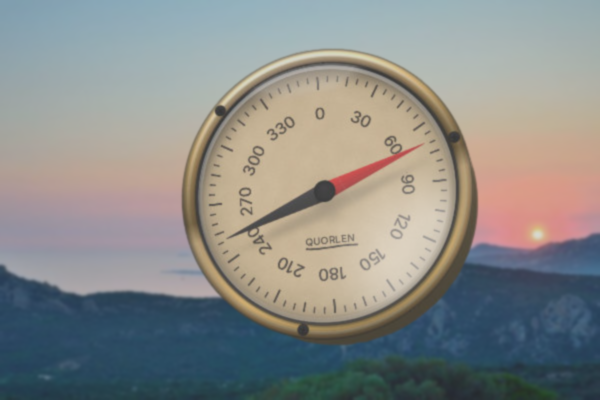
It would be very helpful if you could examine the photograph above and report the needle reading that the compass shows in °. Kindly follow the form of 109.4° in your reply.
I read 70°
